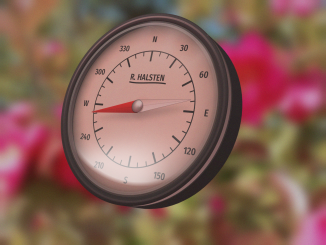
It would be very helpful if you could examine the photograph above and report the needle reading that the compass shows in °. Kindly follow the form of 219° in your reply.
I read 260°
